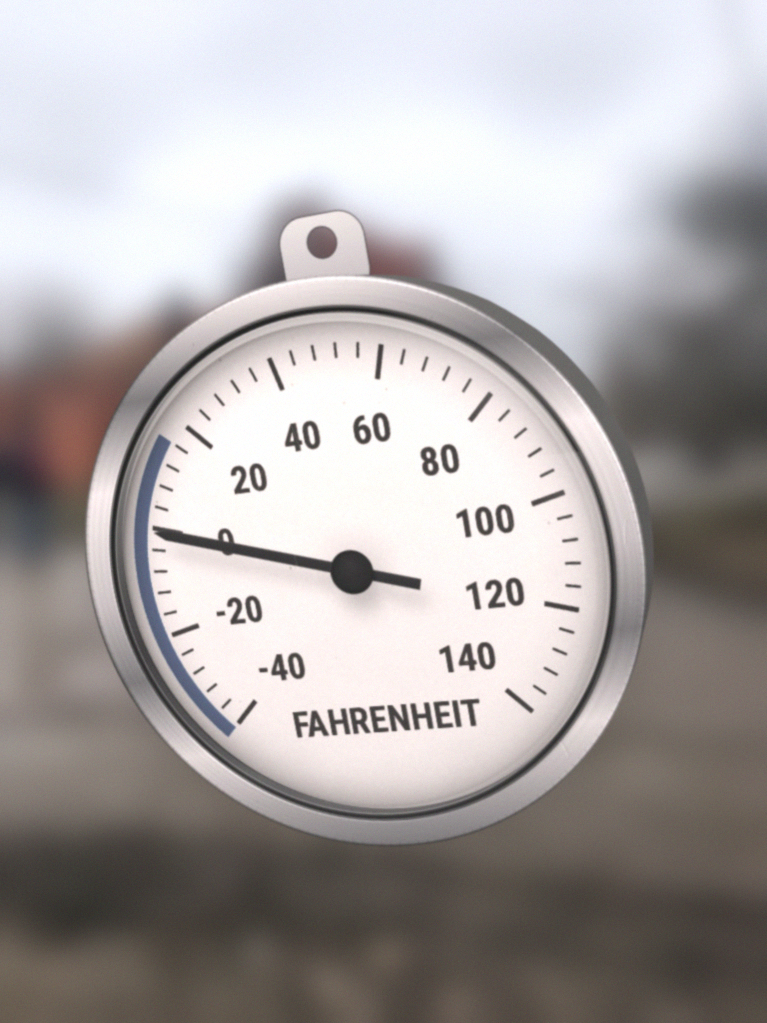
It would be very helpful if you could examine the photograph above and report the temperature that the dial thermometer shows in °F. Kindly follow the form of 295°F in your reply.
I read 0°F
